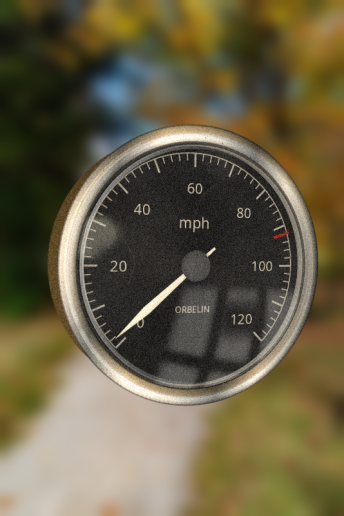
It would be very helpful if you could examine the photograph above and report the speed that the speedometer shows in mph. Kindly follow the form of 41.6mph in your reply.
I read 2mph
